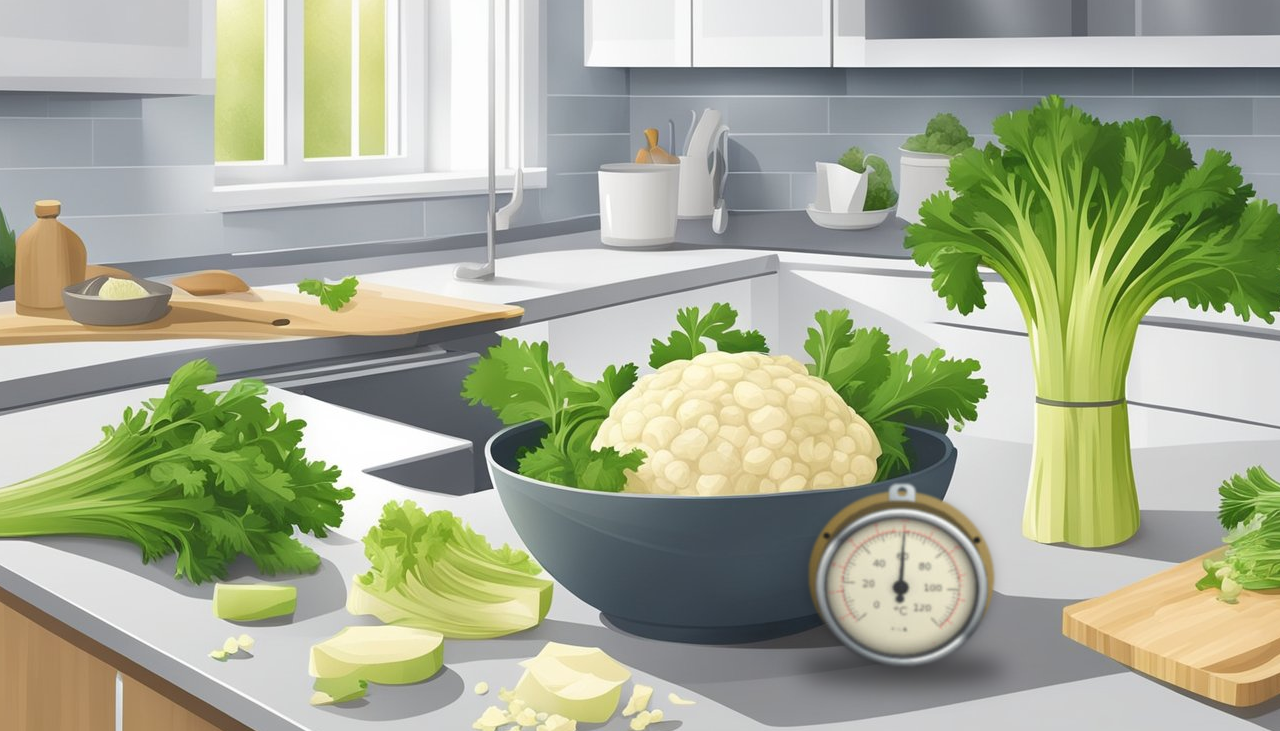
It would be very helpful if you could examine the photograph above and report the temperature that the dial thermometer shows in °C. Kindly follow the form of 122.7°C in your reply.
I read 60°C
